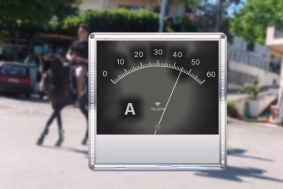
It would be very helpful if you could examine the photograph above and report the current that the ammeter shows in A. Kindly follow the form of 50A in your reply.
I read 45A
